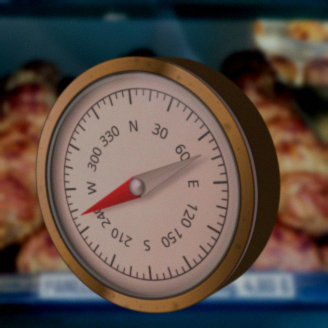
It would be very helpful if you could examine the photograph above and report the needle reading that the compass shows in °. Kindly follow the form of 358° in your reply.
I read 250°
